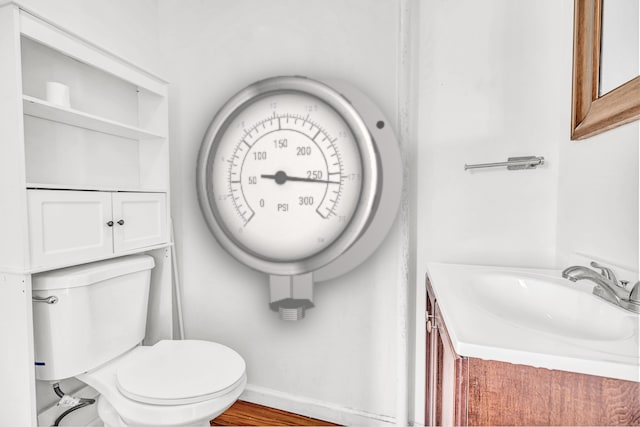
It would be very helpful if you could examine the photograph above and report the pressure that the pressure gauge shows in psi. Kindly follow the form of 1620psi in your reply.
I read 260psi
